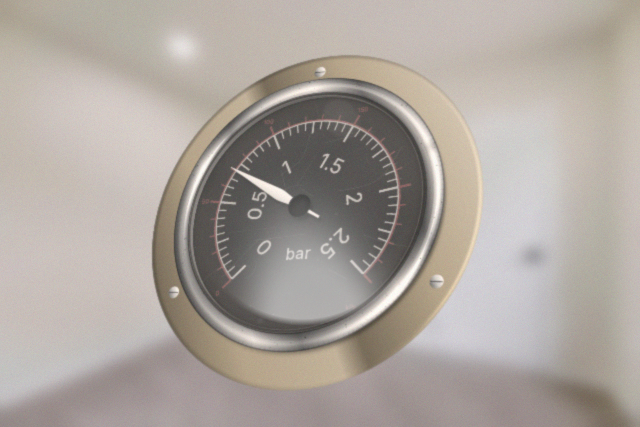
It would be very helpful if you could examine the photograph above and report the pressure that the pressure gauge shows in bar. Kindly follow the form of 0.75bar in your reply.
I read 0.7bar
